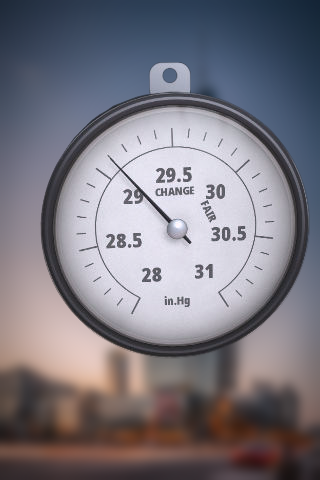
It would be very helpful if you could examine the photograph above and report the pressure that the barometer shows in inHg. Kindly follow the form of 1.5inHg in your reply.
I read 29.1inHg
